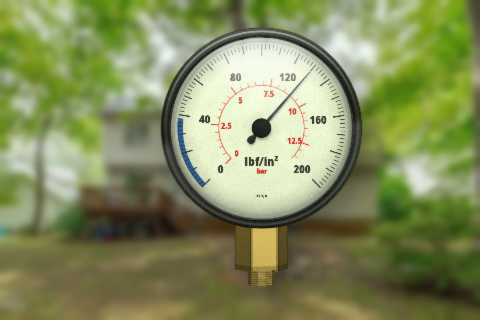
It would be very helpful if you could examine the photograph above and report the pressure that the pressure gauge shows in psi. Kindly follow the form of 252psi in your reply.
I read 130psi
